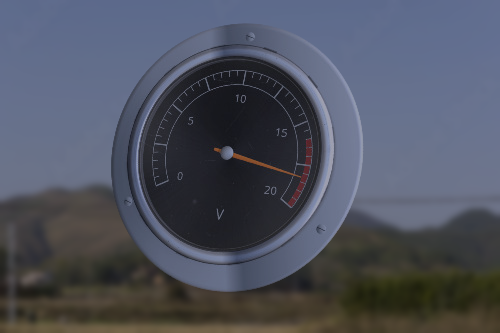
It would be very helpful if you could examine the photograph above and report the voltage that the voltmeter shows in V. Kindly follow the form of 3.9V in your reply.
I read 18.25V
